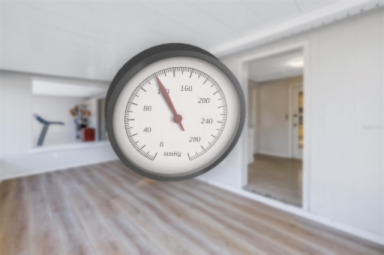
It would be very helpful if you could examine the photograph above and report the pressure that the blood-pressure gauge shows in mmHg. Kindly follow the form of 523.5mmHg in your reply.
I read 120mmHg
